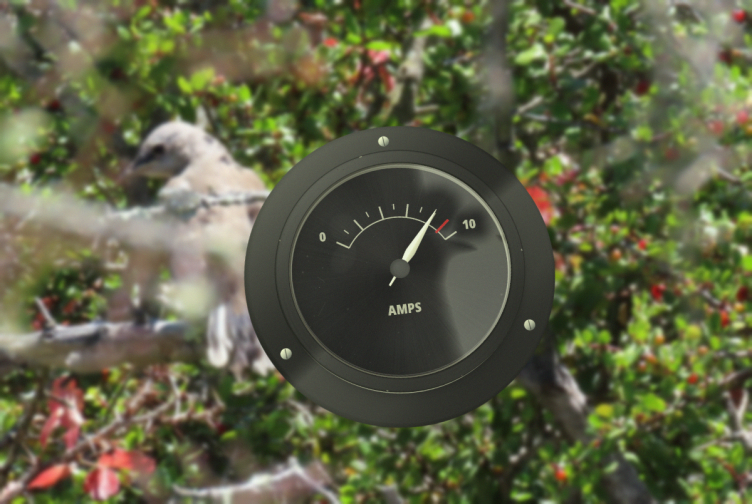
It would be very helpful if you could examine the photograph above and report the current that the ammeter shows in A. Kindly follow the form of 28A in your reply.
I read 8A
